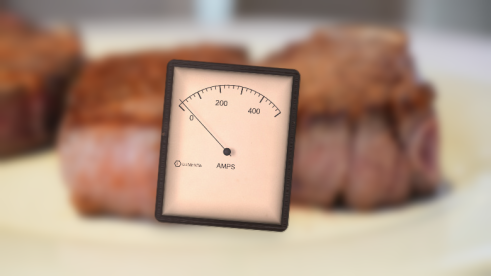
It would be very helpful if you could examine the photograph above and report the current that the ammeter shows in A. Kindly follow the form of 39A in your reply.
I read 20A
